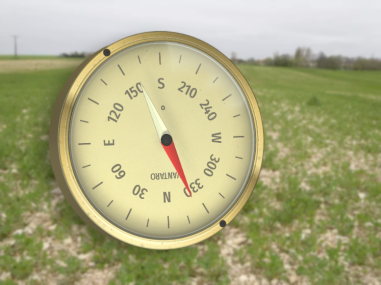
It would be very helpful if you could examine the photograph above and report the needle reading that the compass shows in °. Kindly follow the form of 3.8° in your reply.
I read 337.5°
